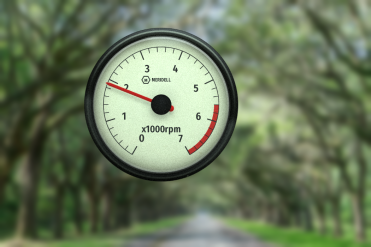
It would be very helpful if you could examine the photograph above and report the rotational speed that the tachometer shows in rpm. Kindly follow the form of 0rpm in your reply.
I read 1900rpm
